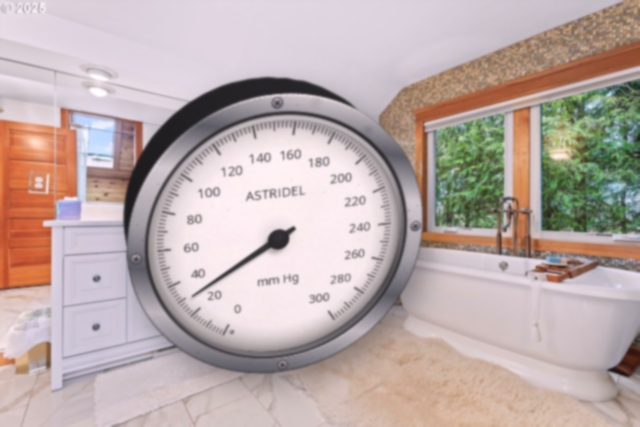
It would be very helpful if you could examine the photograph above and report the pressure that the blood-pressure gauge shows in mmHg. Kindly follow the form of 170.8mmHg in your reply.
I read 30mmHg
